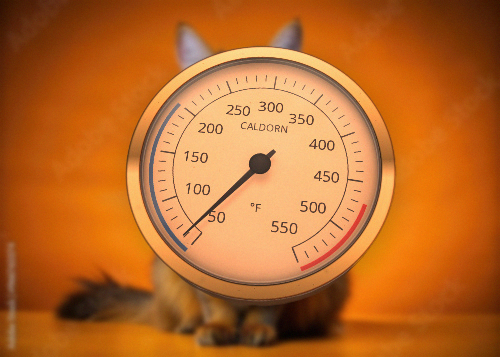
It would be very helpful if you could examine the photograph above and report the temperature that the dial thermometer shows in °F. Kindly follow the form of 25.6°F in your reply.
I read 60°F
